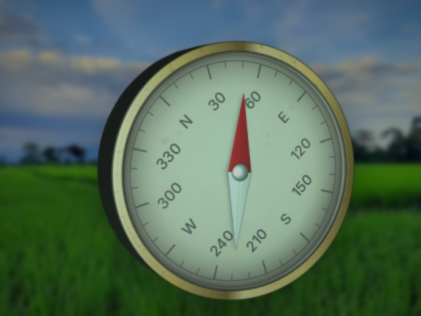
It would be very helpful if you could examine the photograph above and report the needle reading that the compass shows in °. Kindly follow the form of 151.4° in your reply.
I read 50°
